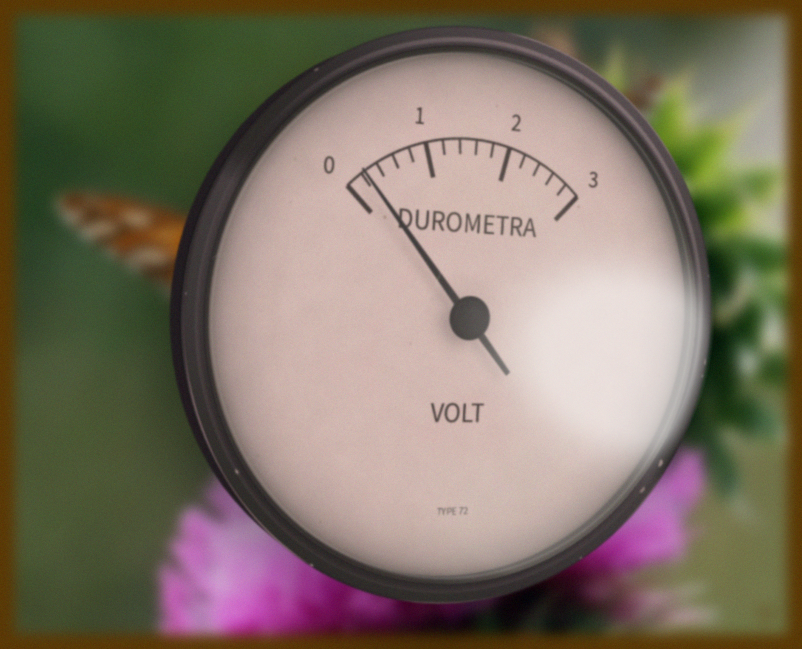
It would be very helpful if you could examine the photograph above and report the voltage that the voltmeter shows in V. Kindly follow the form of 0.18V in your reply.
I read 0.2V
